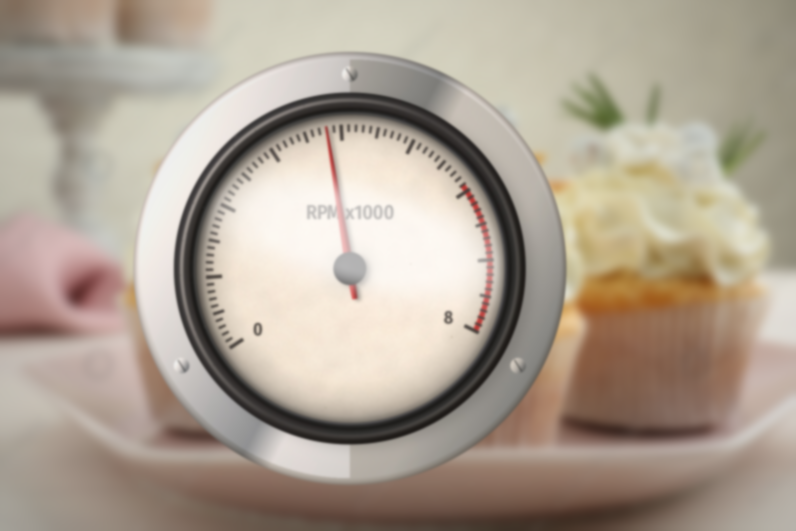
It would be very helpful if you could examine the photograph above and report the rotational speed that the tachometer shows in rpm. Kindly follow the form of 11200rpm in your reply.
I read 3800rpm
